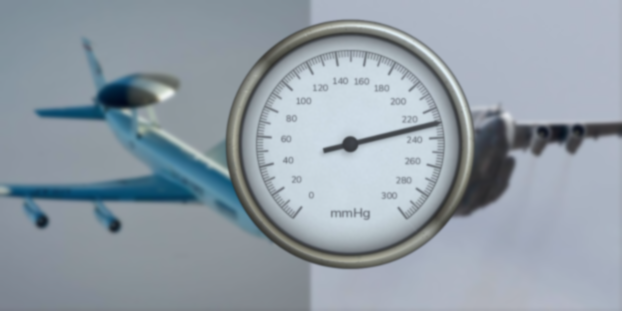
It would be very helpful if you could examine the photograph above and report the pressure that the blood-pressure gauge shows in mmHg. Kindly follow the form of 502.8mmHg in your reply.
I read 230mmHg
